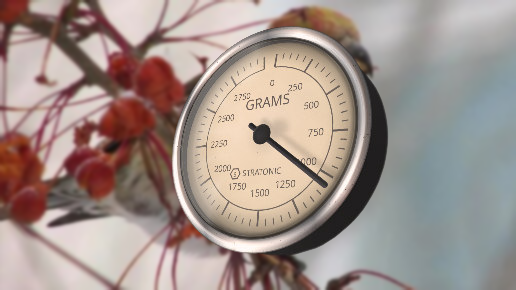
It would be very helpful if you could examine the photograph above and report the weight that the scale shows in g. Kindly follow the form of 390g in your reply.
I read 1050g
